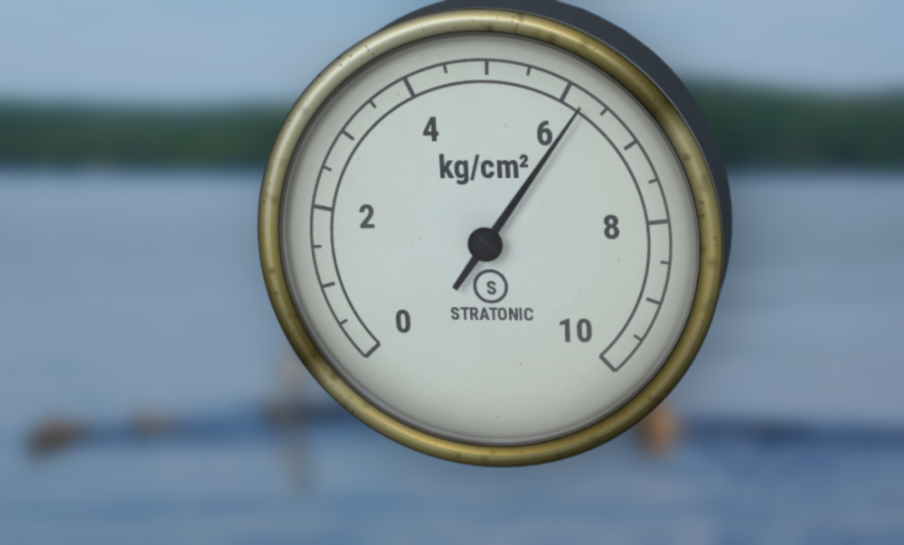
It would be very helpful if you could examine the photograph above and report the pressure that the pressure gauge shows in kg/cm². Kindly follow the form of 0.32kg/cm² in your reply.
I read 6.25kg/cm²
